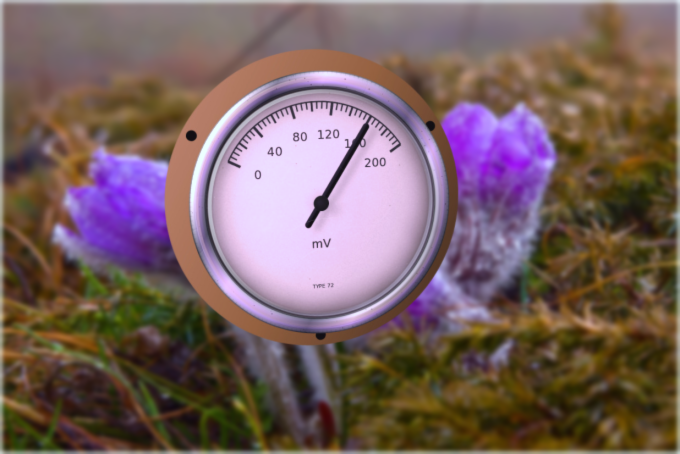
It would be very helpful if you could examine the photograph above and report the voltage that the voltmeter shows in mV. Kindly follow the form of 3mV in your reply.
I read 160mV
